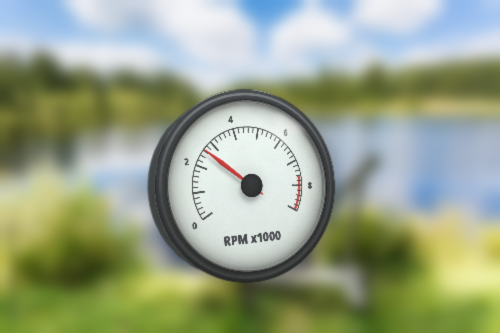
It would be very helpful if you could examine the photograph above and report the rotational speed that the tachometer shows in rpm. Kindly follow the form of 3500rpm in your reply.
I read 2600rpm
